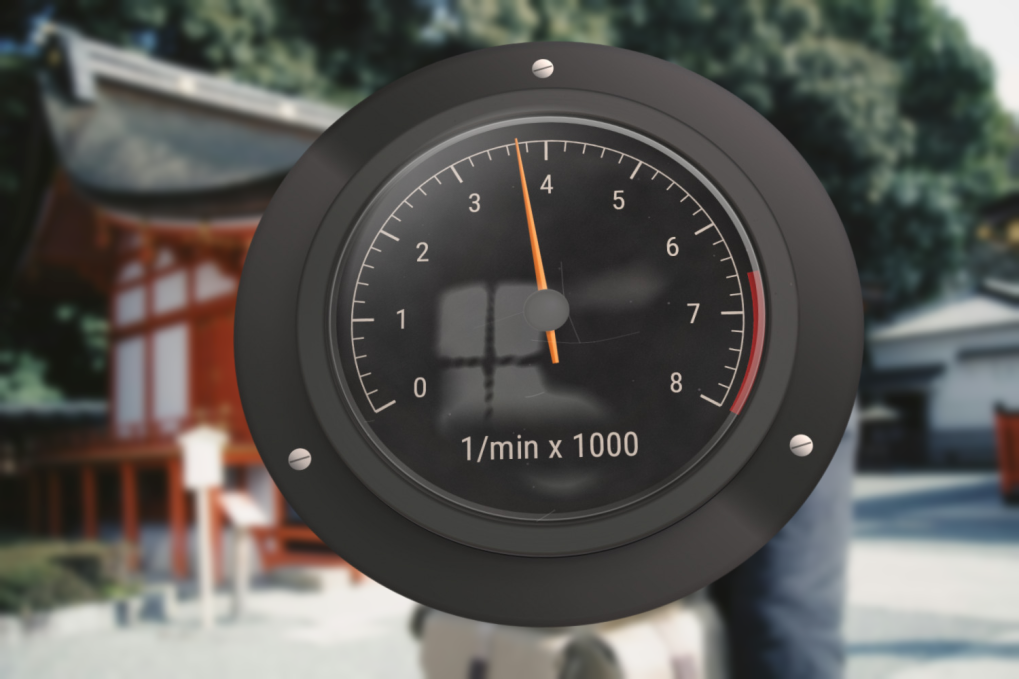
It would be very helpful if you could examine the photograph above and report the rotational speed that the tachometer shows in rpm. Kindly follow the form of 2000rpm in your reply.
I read 3700rpm
